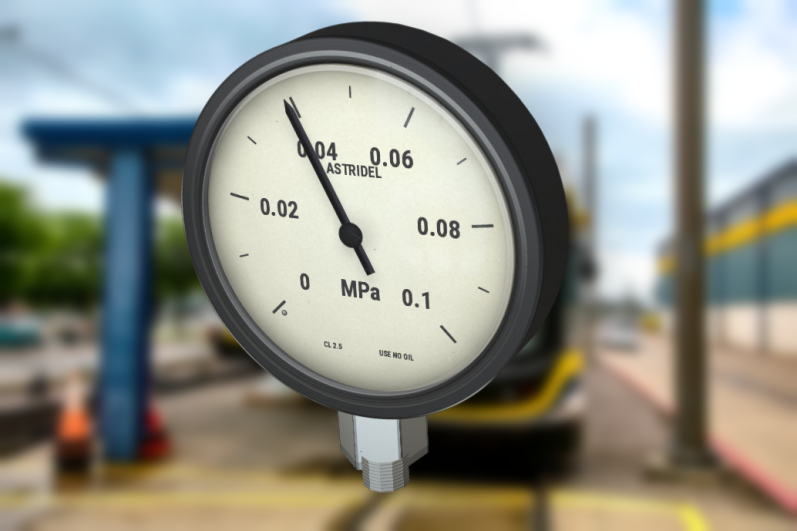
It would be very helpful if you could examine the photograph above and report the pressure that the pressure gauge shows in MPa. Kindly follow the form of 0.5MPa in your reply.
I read 0.04MPa
